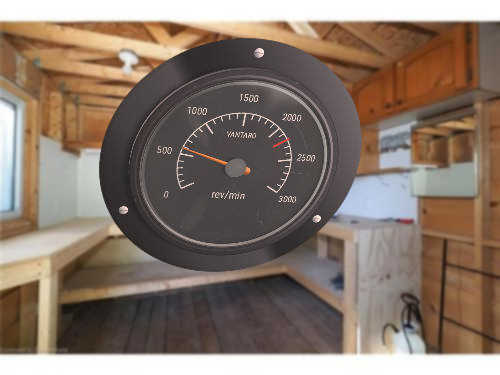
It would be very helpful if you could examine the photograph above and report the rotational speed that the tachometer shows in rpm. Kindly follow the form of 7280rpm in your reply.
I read 600rpm
